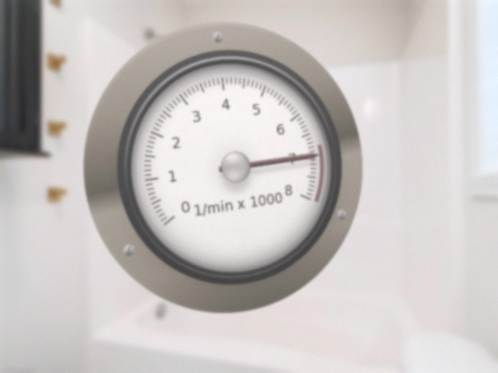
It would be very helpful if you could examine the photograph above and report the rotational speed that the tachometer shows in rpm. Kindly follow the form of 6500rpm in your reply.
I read 7000rpm
